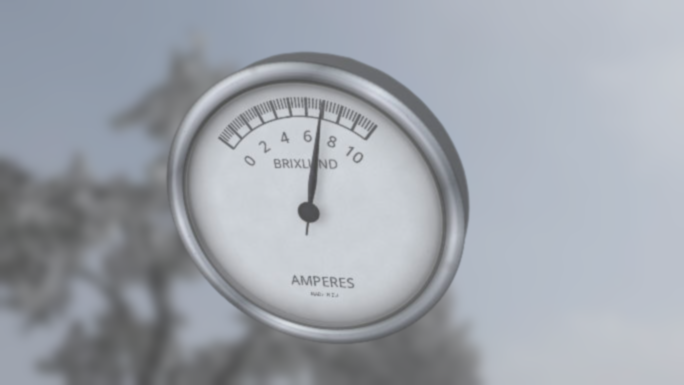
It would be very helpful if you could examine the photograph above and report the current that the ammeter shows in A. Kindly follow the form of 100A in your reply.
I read 7A
